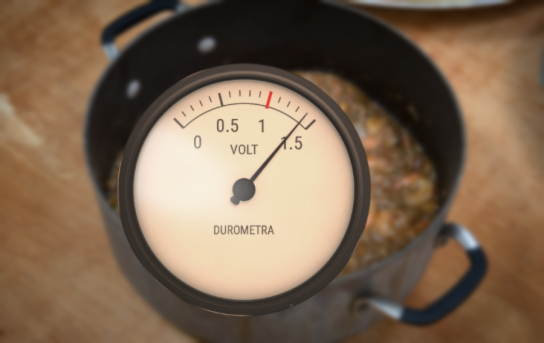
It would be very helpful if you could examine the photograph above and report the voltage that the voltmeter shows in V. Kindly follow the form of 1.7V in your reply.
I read 1.4V
